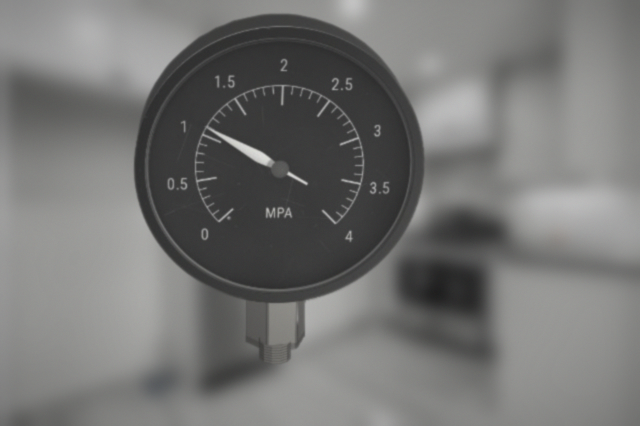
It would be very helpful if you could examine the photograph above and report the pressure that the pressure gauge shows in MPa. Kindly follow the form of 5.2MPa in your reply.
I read 1.1MPa
